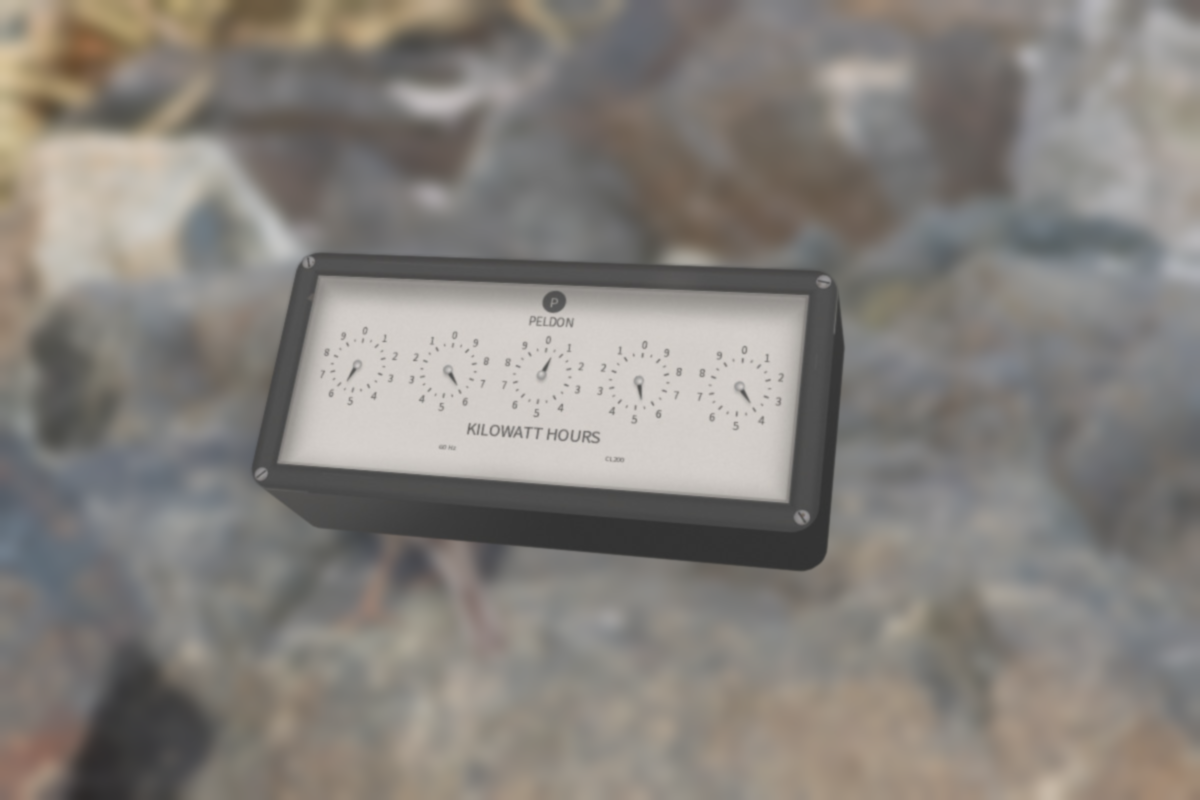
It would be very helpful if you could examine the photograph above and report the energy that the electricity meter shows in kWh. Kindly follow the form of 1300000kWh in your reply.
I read 56054kWh
